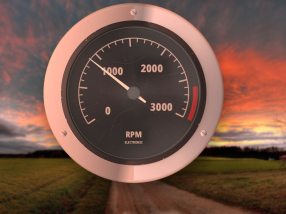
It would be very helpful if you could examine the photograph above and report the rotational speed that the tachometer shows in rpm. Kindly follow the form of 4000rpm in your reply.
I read 900rpm
